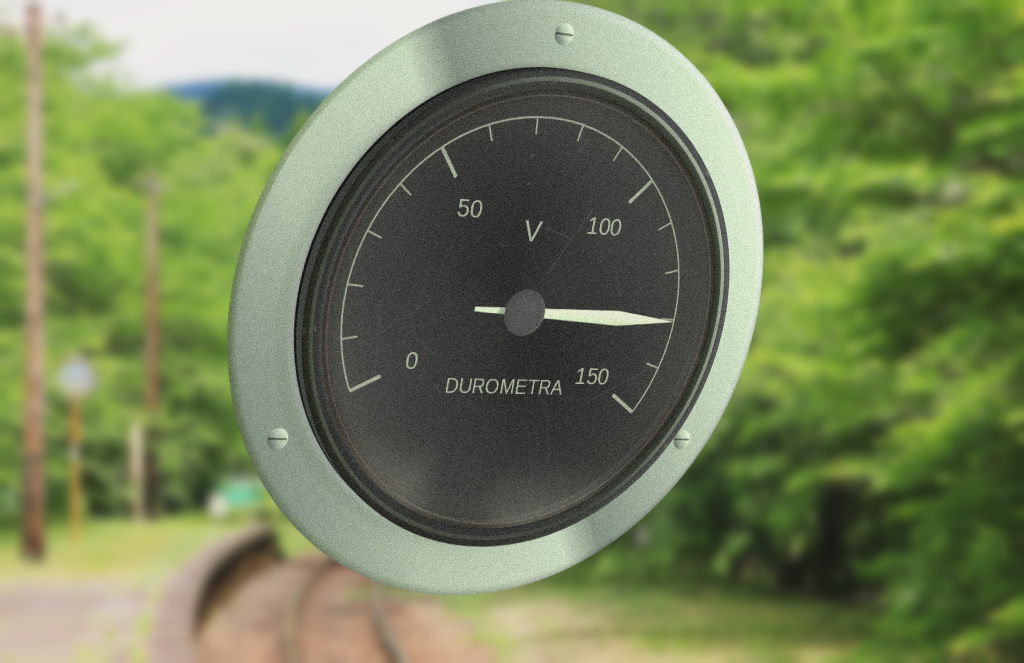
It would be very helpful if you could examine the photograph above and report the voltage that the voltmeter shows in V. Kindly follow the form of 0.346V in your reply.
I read 130V
